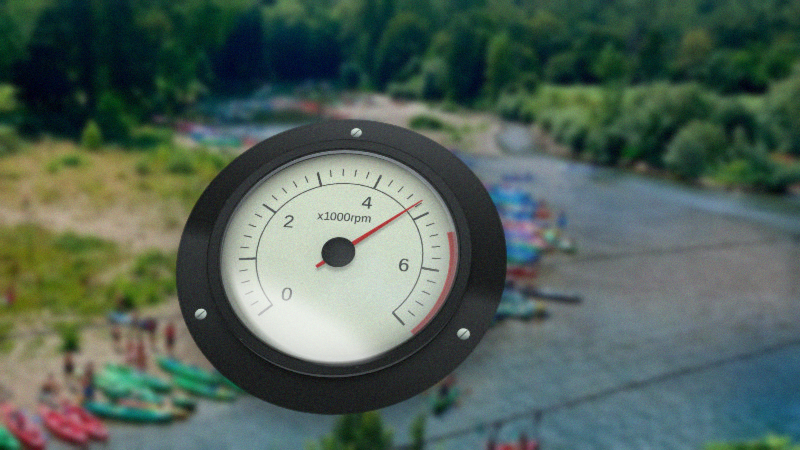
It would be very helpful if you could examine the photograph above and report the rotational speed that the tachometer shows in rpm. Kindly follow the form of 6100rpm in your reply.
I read 4800rpm
